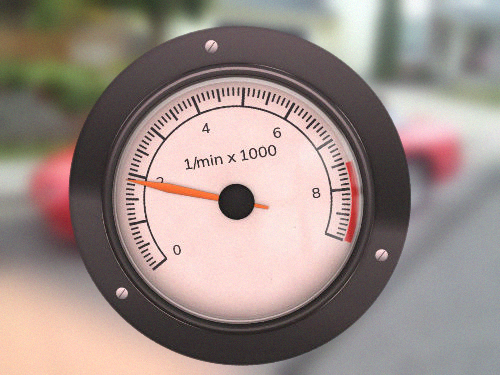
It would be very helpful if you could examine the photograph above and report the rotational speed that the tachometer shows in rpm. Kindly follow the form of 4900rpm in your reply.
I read 1900rpm
